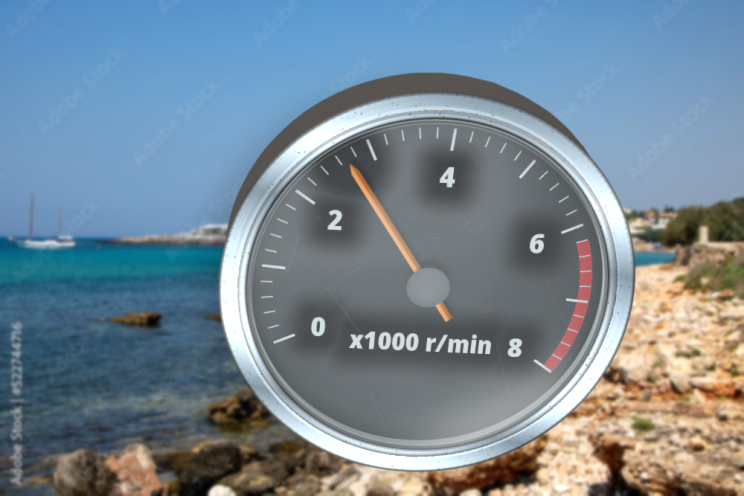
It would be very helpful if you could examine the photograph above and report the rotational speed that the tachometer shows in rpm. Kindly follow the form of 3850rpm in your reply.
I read 2700rpm
